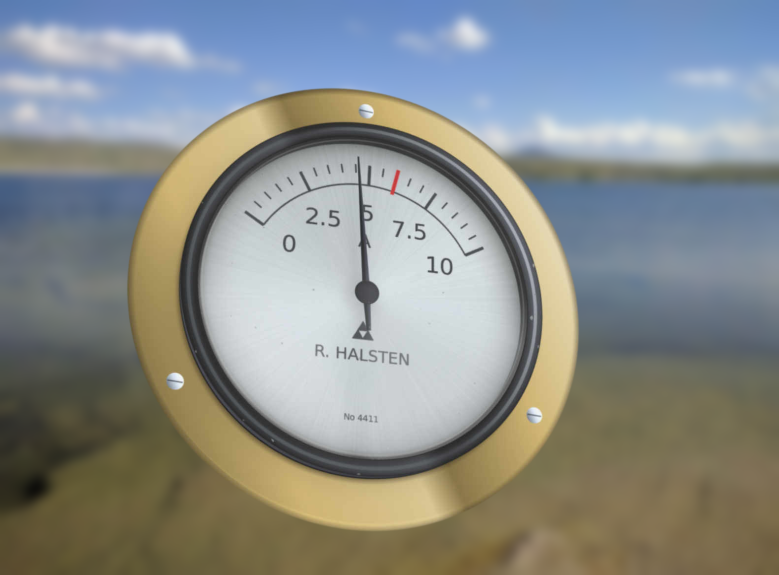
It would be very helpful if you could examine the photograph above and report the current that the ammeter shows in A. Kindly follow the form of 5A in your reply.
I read 4.5A
